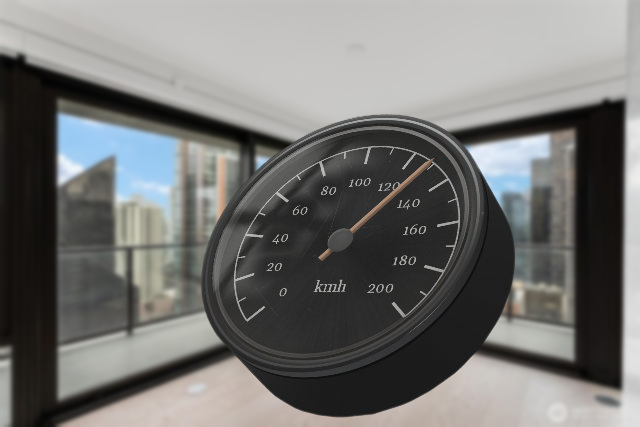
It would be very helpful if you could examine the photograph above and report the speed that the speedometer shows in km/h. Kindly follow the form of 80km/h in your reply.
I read 130km/h
